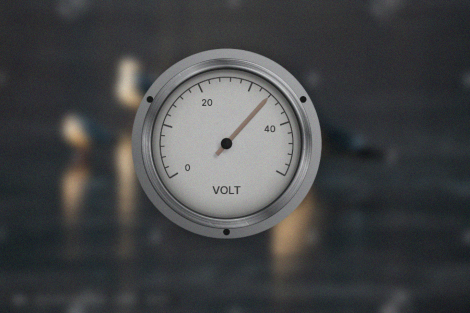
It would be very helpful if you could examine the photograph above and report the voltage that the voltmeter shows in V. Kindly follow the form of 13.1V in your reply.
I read 34V
